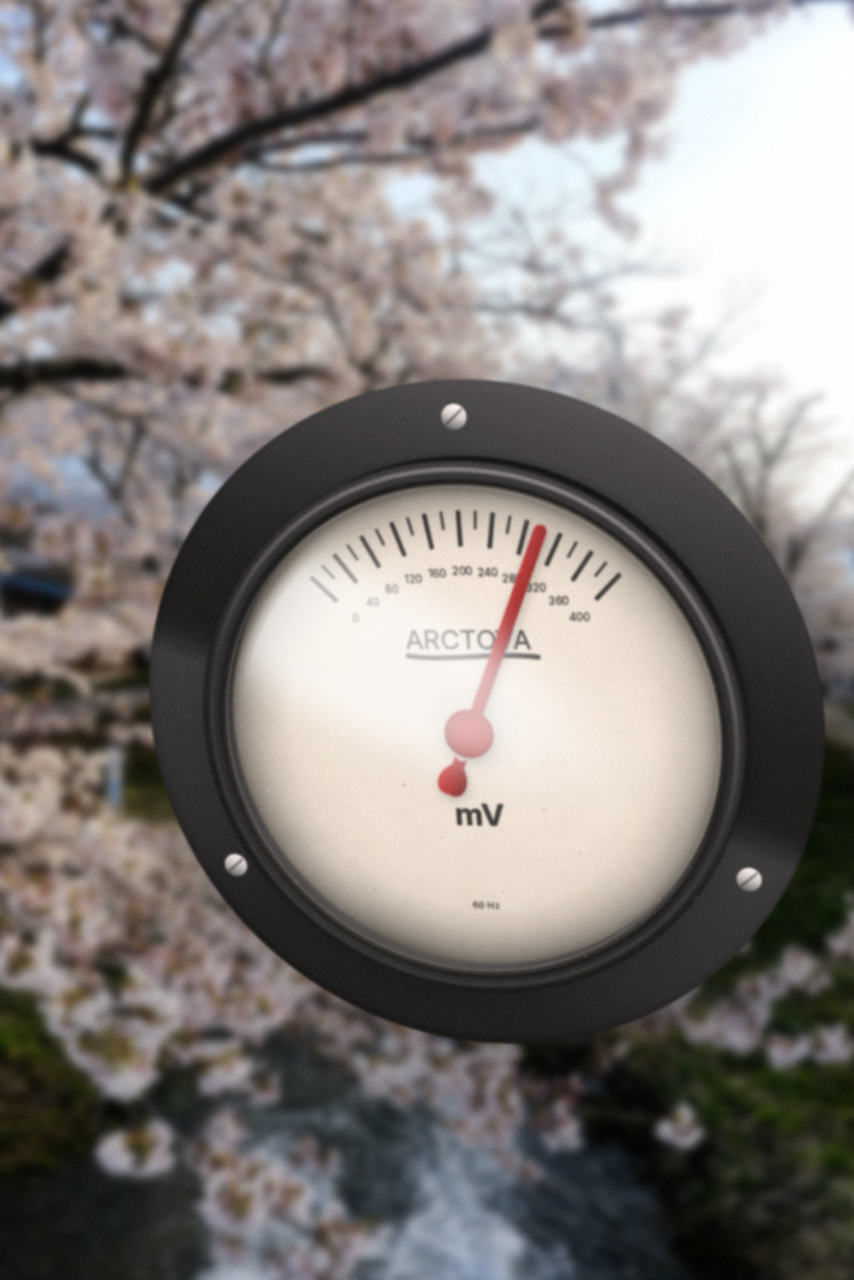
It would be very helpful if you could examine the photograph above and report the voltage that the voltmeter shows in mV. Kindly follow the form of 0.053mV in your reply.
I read 300mV
